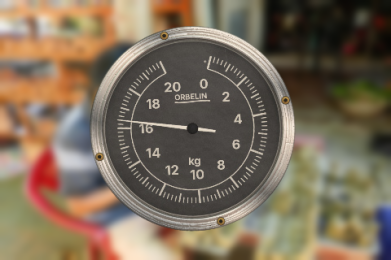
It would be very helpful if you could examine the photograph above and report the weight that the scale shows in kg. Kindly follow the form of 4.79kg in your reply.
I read 16.4kg
